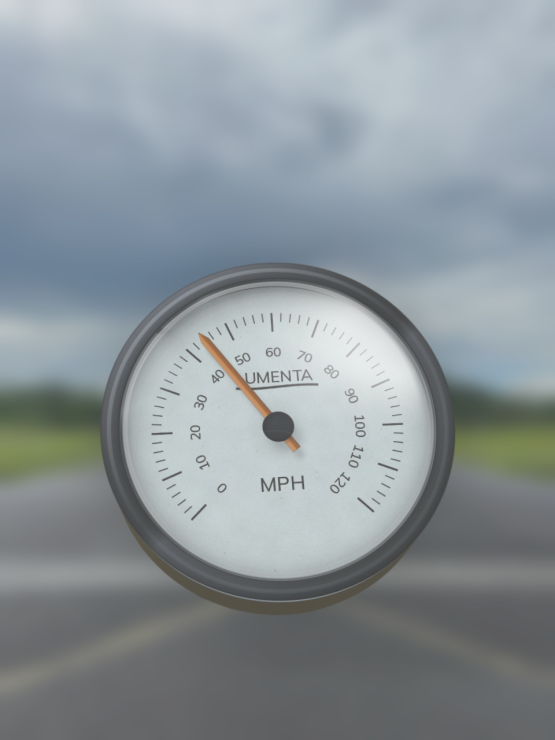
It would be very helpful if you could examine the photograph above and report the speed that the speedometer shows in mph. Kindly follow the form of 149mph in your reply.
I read 44mph
